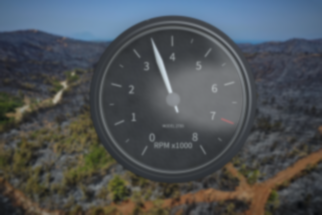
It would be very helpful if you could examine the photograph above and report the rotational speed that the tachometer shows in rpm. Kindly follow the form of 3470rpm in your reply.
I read 3500rpm
